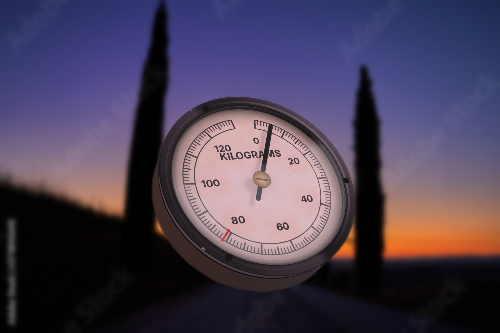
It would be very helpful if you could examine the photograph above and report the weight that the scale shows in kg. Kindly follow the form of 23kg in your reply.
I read 5kg
